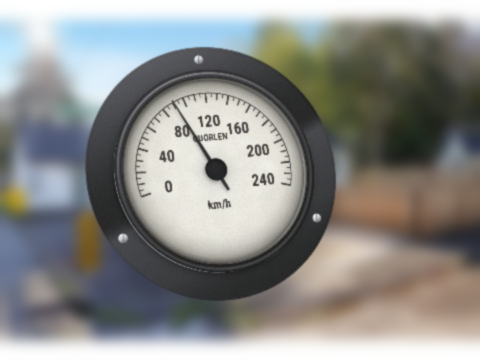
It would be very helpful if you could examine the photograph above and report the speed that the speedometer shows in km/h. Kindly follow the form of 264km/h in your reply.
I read 90km/h
